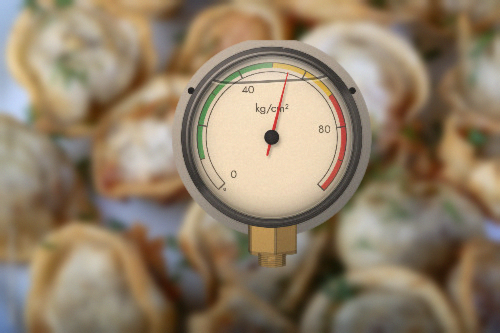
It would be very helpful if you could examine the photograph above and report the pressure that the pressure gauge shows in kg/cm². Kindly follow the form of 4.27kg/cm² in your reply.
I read 55kg/cm²
